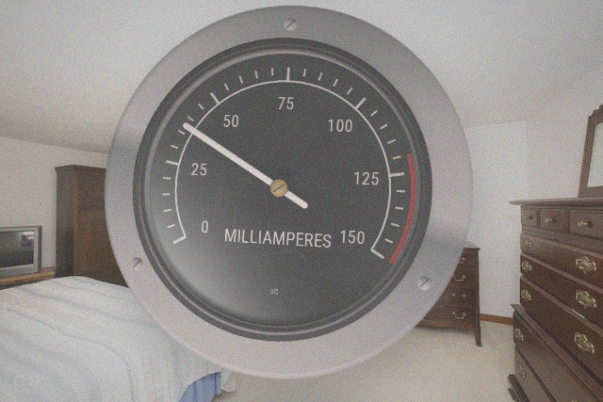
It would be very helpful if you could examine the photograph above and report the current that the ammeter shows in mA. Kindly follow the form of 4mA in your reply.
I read 37.5mA
